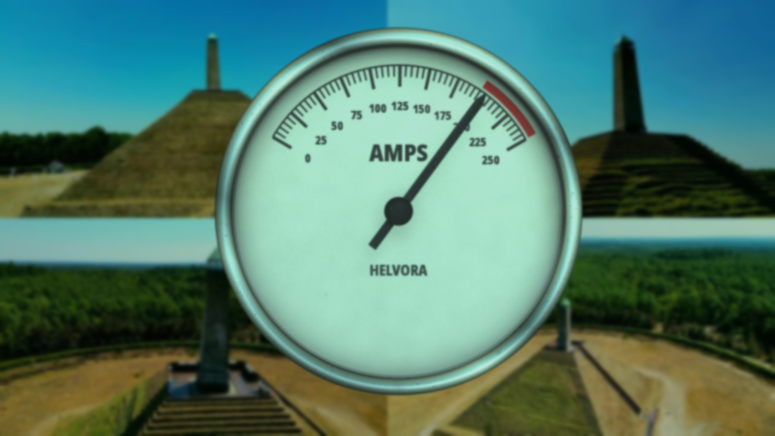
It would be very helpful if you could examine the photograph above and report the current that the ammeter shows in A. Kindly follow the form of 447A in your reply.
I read 200A
